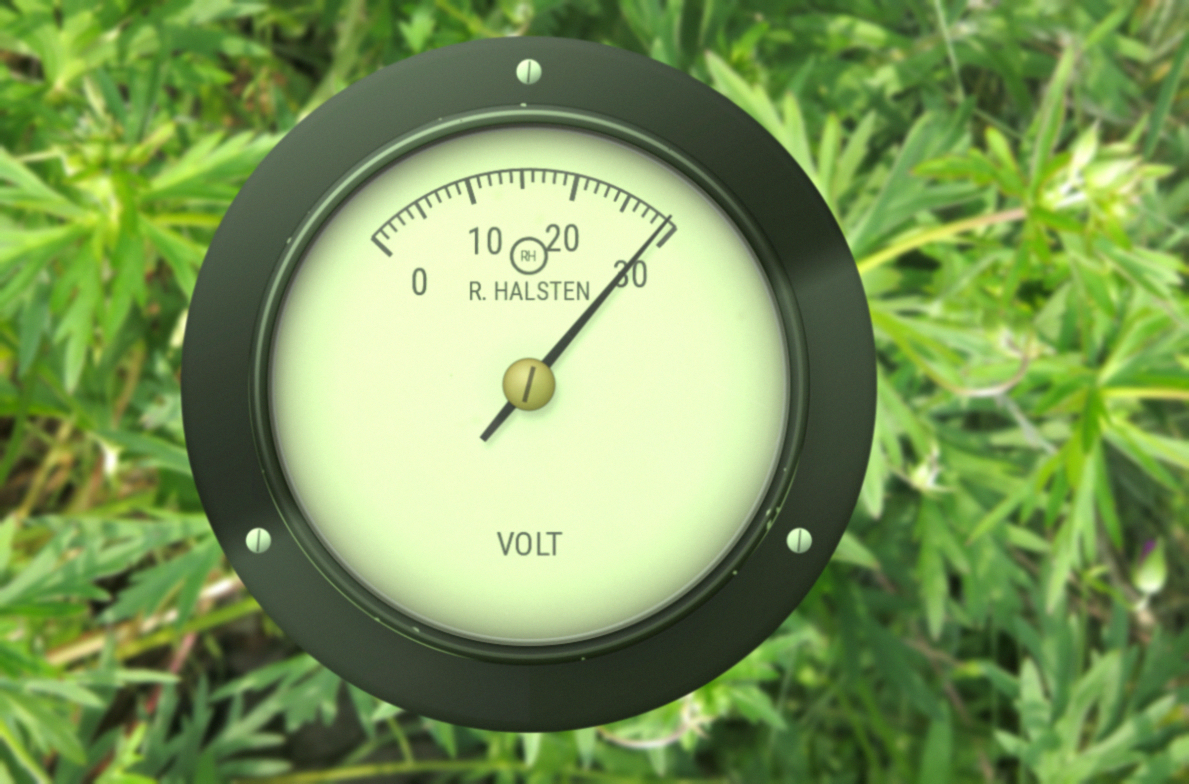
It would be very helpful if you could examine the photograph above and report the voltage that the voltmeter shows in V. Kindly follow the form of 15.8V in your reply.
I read 29V
